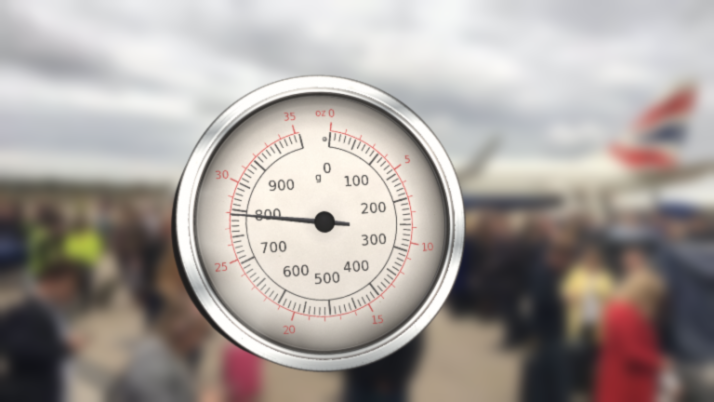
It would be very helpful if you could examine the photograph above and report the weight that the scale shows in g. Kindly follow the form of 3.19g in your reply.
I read 790g
